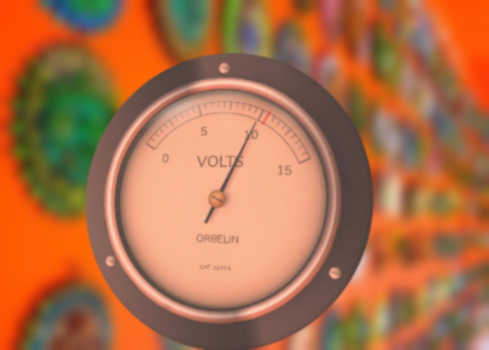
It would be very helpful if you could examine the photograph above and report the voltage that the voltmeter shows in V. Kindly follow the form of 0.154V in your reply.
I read 10V
